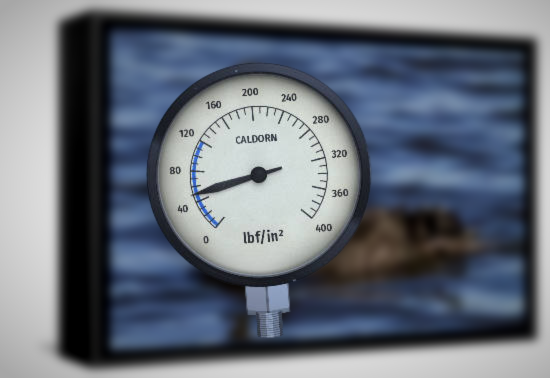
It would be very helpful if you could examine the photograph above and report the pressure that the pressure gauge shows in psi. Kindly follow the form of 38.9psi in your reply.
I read 50psi
